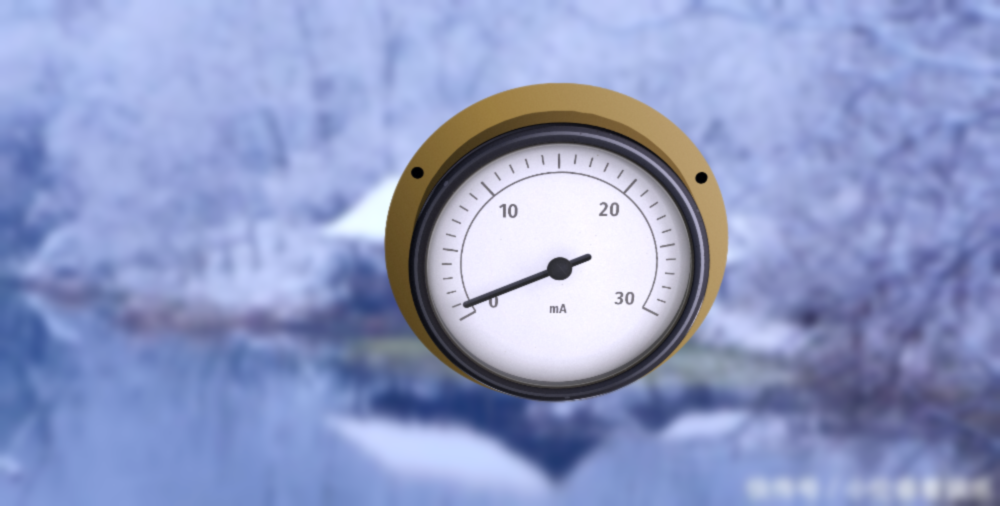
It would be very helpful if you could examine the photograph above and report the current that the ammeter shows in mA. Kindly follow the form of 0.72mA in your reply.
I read 1mA
